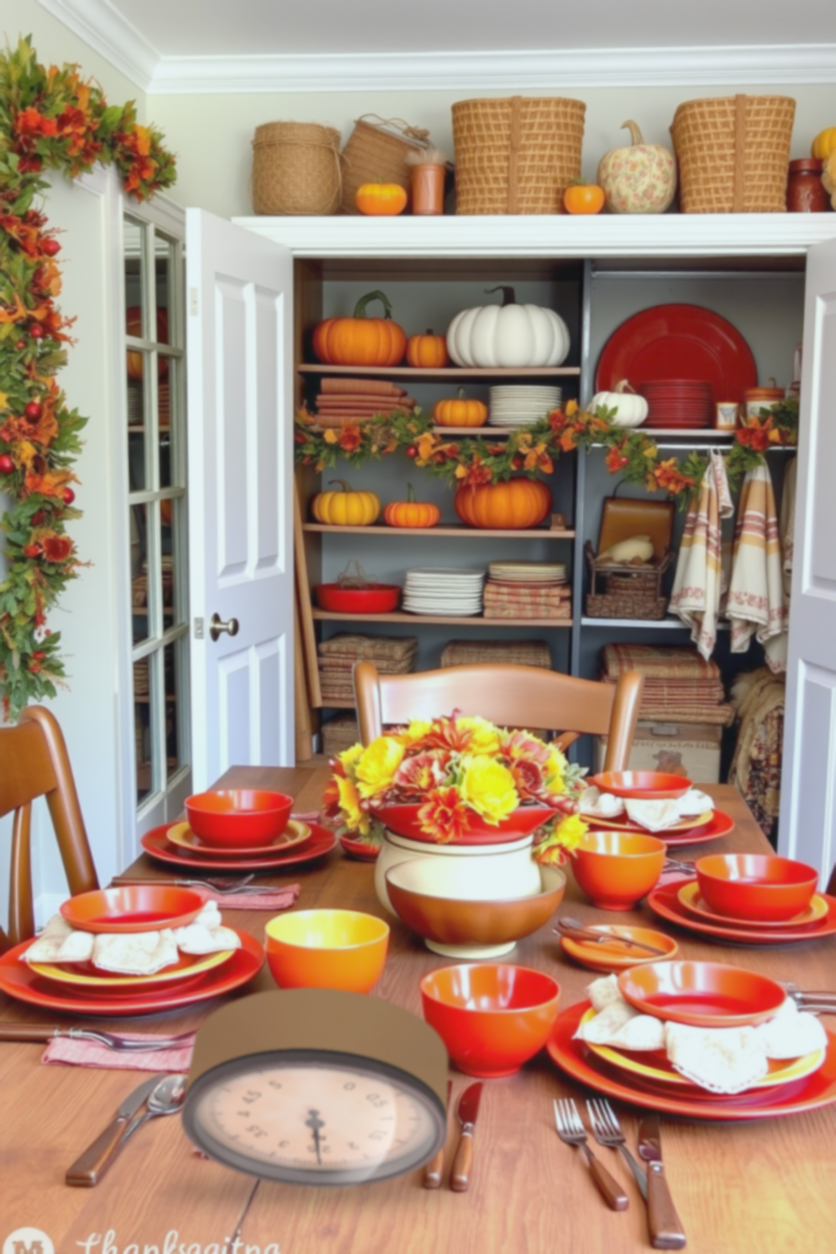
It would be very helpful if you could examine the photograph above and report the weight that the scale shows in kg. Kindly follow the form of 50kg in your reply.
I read 2.5kg
